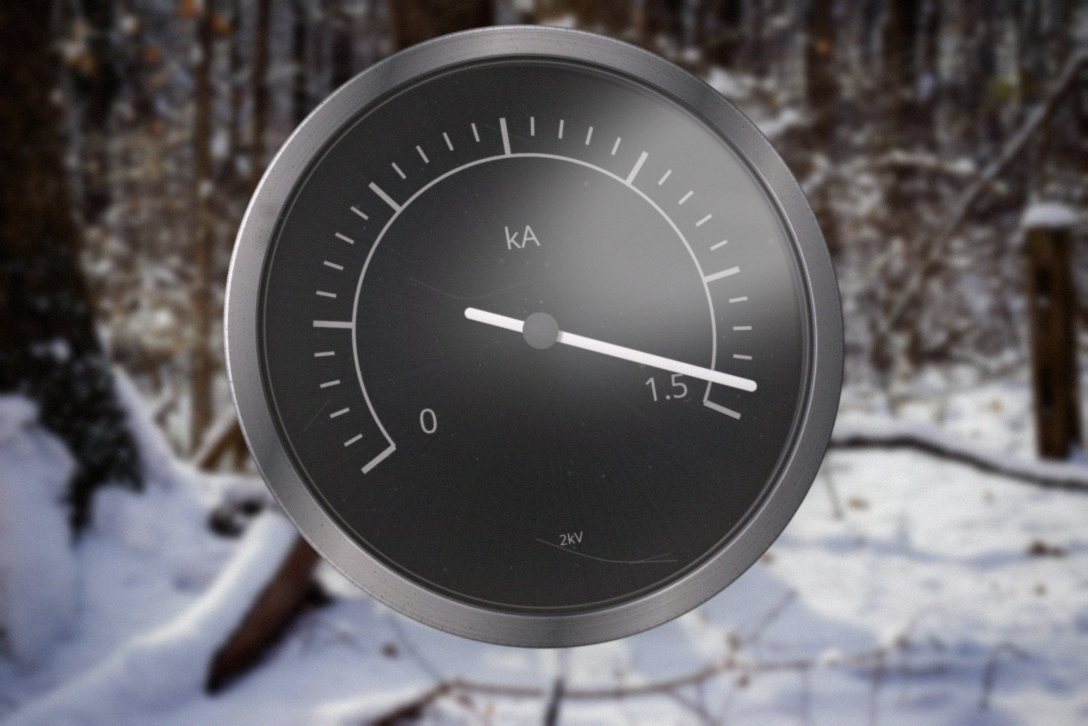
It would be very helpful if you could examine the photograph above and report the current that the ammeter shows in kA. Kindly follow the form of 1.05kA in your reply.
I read 1.45kA
